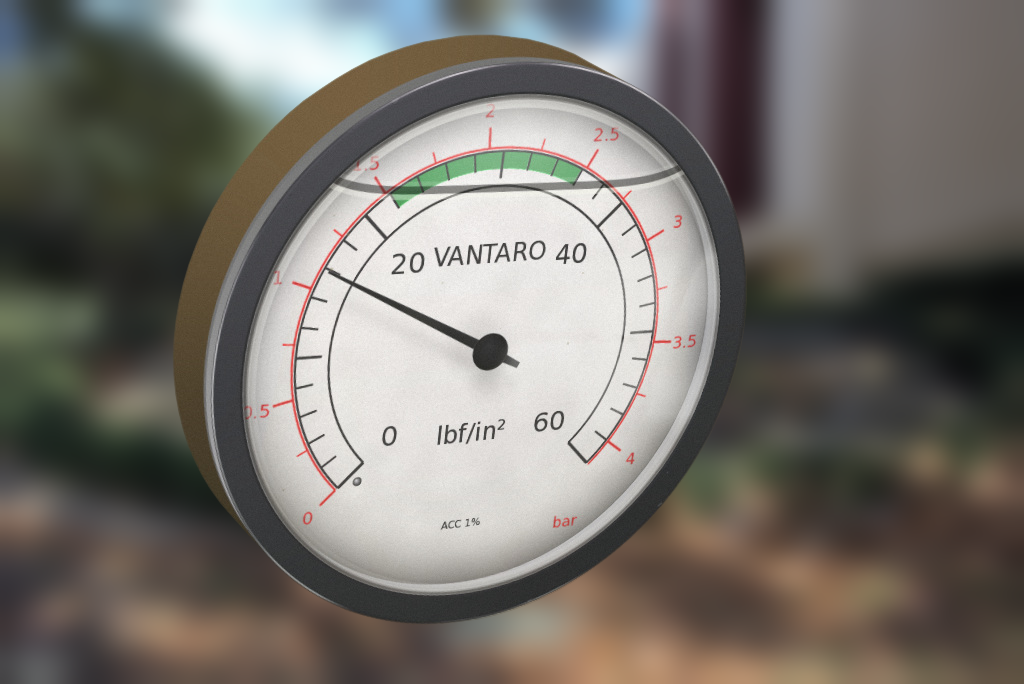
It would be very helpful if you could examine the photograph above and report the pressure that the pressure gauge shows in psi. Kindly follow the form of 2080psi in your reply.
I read 16psi
